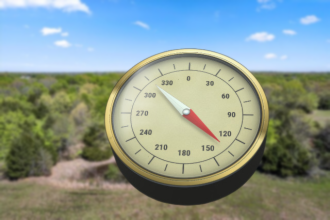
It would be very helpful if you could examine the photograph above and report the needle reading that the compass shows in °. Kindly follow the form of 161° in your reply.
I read 135°
